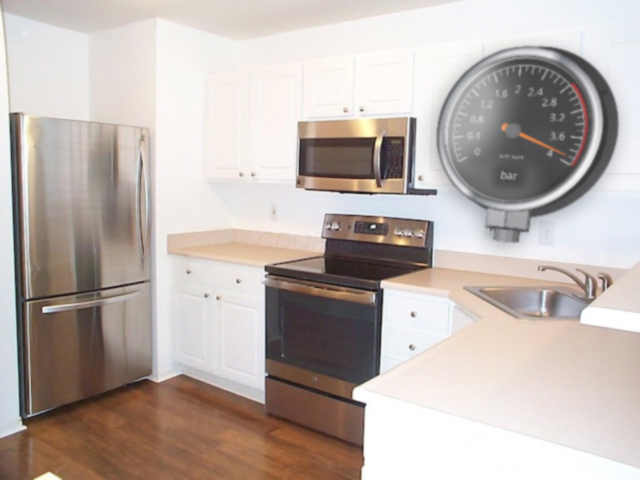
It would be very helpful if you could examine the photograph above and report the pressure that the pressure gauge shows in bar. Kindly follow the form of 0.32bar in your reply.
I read 3.9bar
